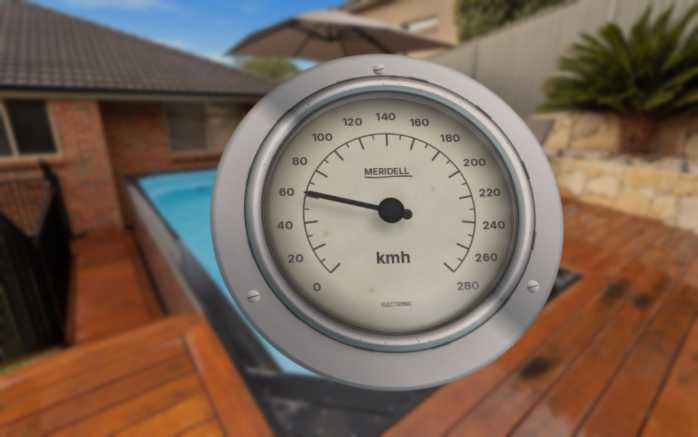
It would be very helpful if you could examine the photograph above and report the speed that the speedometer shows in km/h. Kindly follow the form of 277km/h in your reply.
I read 60km/h
